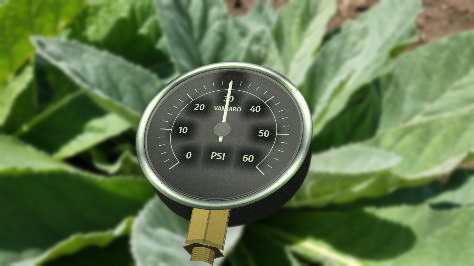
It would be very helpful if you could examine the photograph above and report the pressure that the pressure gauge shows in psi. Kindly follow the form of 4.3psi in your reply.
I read 30psi
